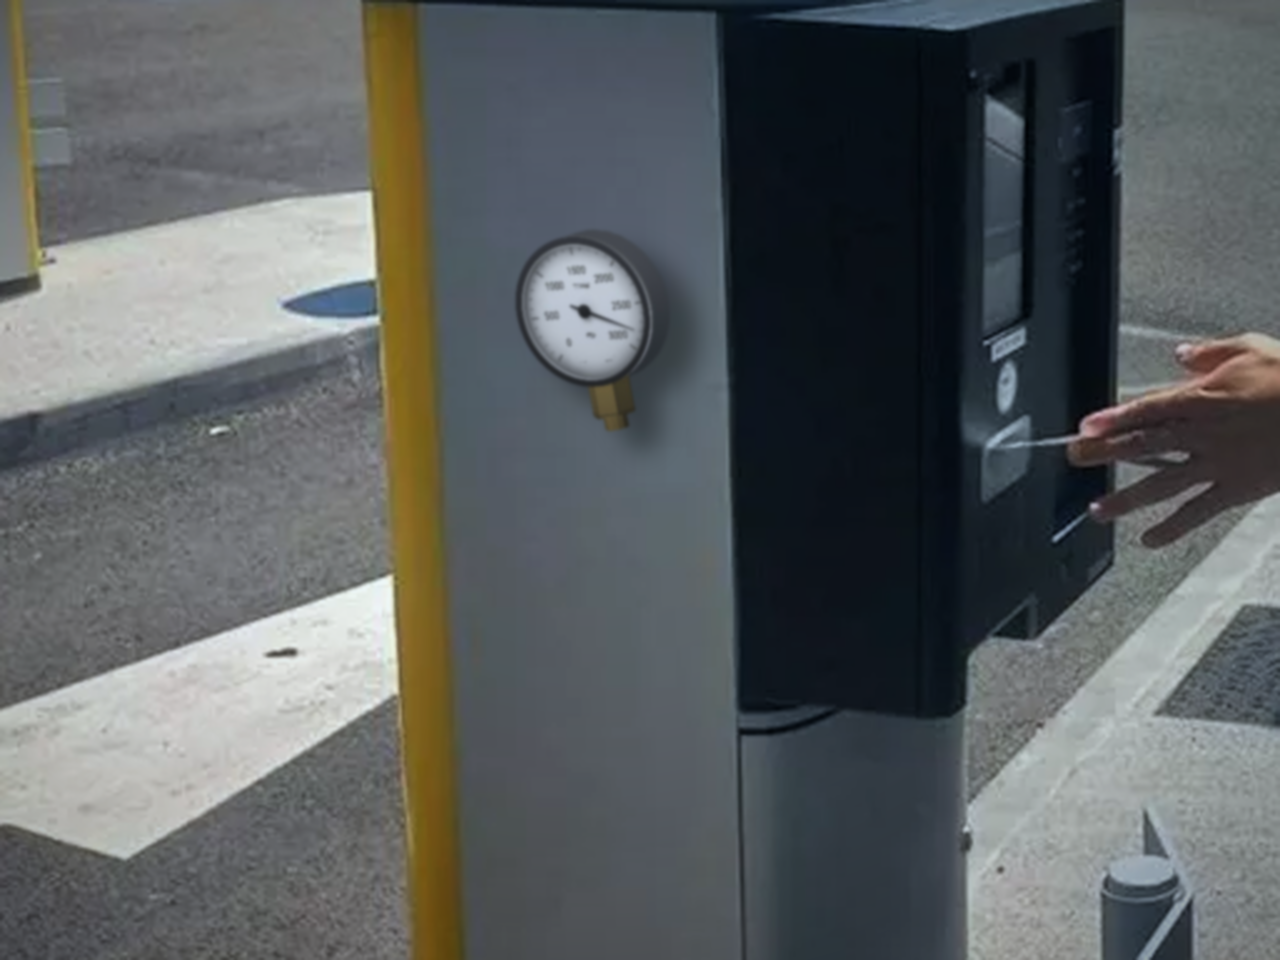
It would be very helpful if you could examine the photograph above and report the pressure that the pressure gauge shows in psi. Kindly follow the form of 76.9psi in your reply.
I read 2800psi
